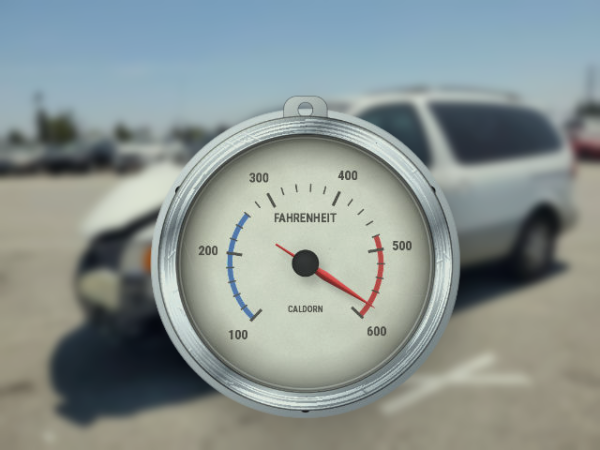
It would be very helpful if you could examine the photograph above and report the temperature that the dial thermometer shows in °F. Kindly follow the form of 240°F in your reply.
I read 580°F
